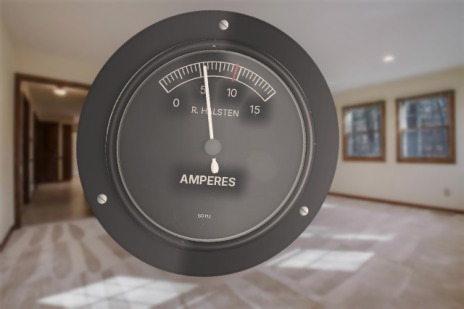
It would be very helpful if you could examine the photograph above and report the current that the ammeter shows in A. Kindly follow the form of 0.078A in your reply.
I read 5.5A
